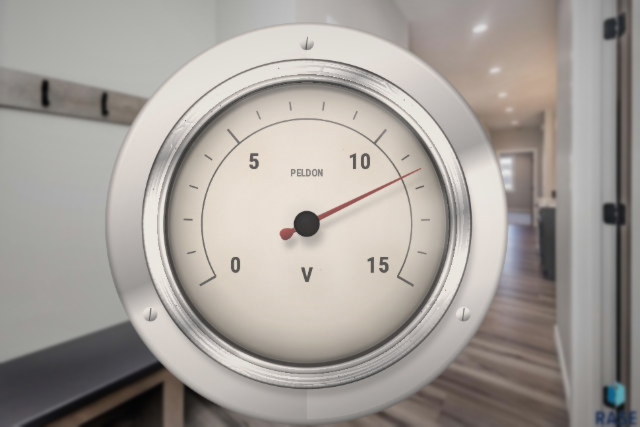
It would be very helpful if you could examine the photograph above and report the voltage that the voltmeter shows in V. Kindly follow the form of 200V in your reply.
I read 11.5V
